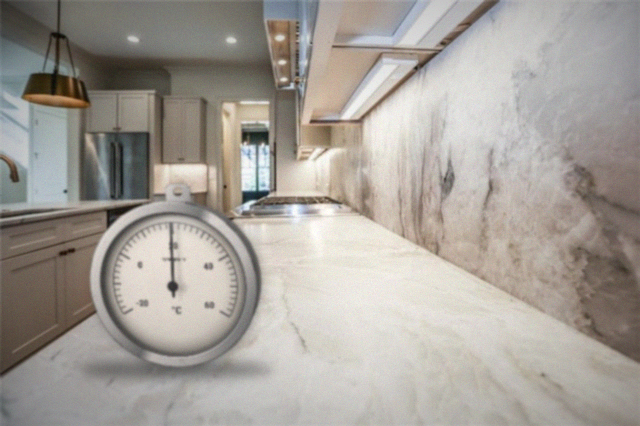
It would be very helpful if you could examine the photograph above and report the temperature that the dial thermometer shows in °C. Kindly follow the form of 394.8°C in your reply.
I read 20°C
